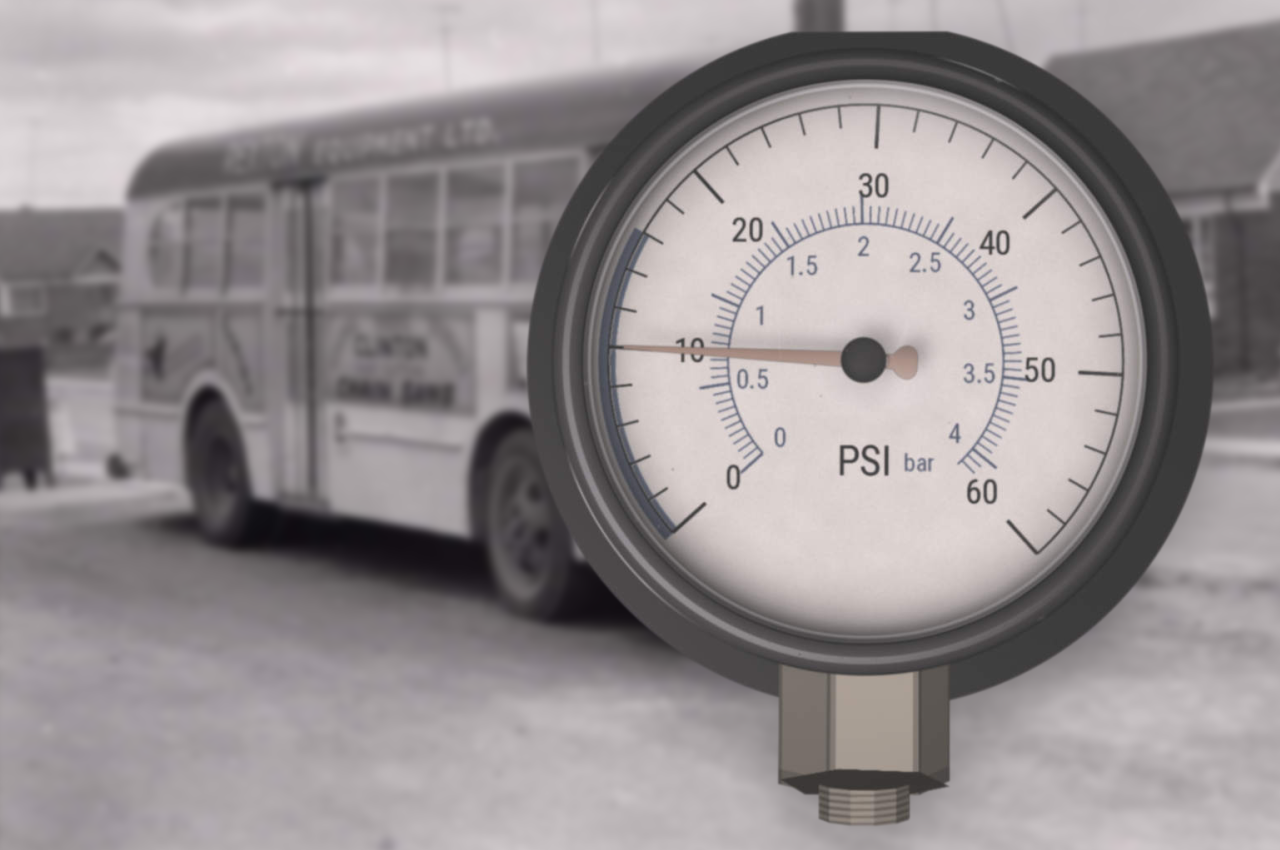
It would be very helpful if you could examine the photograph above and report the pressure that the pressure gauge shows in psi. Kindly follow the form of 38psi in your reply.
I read 10psi
